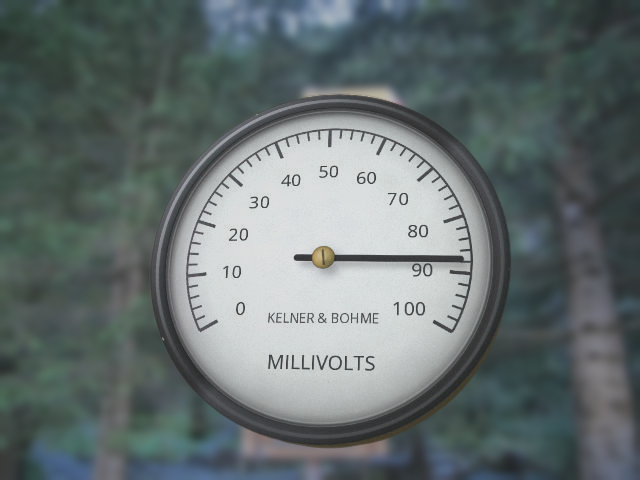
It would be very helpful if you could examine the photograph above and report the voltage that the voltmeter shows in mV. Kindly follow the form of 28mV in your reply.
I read 88mV
